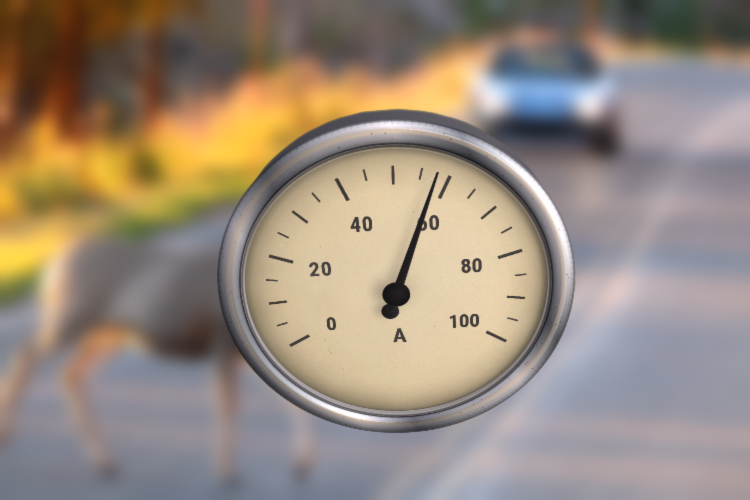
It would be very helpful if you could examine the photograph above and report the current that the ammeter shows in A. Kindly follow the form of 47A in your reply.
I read 57.5A
